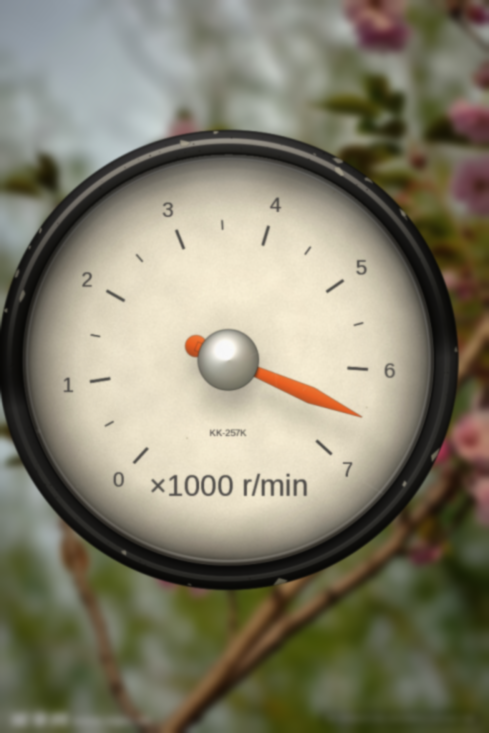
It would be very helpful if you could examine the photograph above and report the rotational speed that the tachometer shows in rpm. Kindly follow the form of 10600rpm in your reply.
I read 6500rpm
